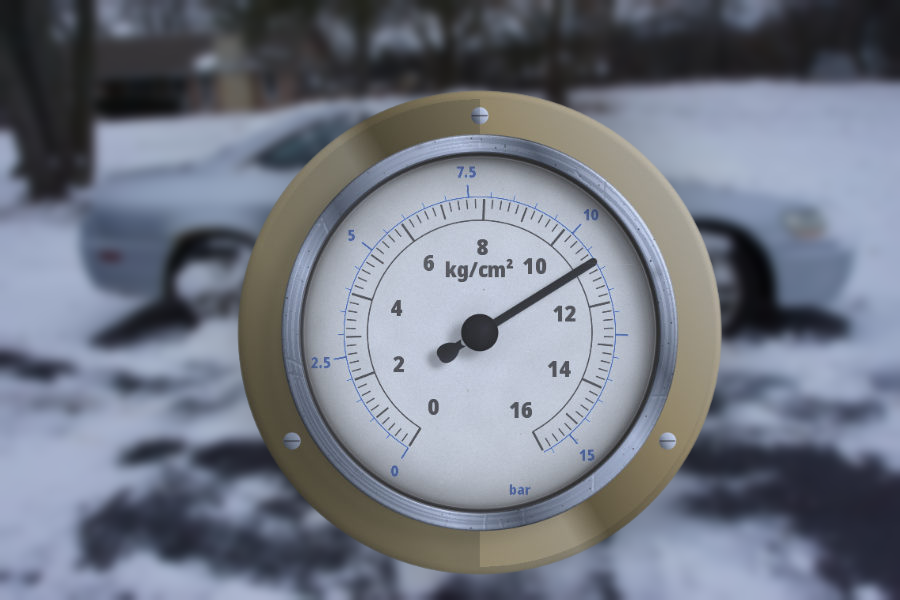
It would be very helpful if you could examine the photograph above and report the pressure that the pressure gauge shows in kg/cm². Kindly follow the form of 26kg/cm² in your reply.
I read 11kg/cm²
